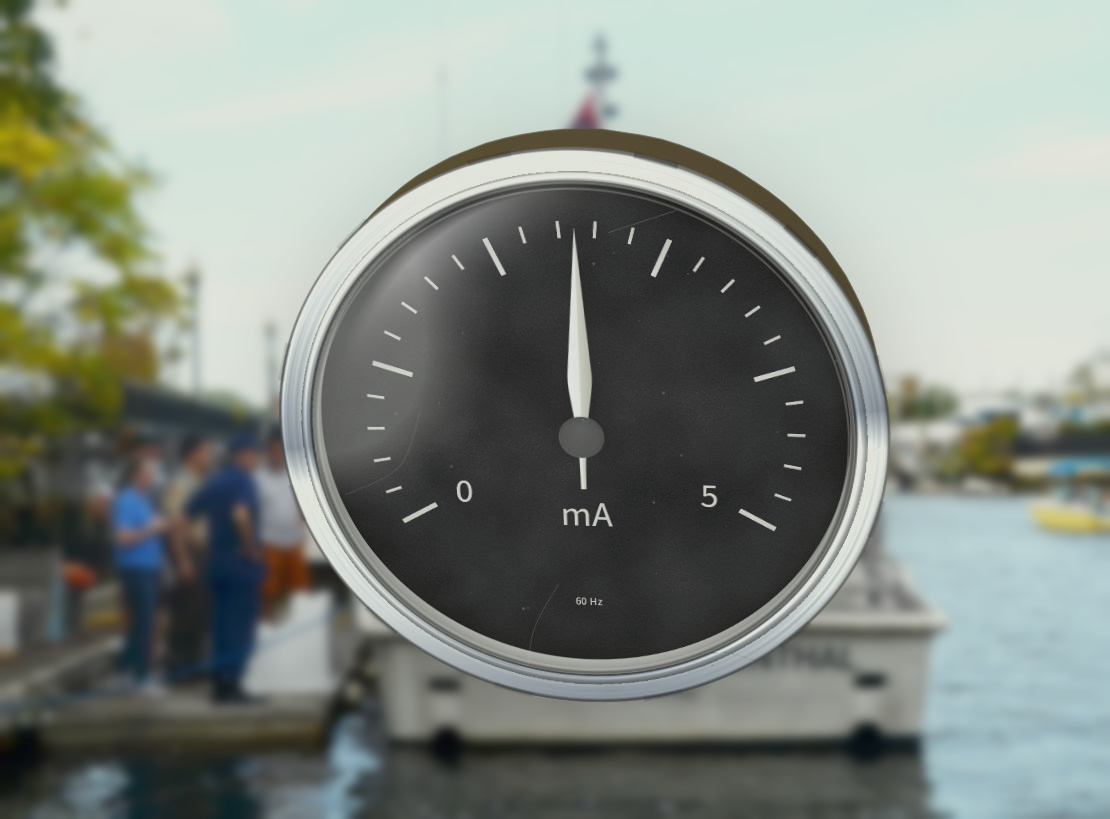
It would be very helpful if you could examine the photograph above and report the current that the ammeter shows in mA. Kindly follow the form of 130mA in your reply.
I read 2.5mA
